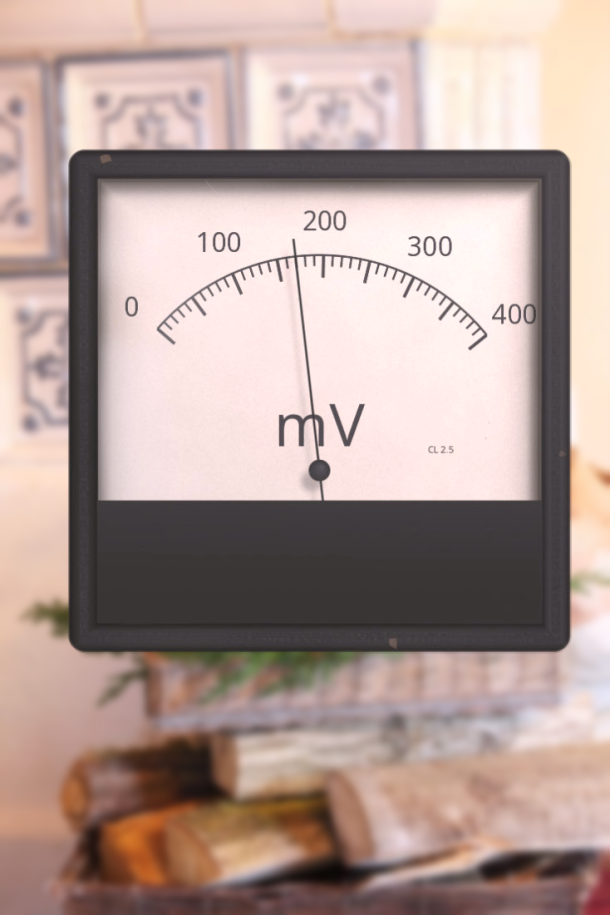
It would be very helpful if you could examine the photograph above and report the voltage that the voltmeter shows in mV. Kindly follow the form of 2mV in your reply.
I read 170mV
